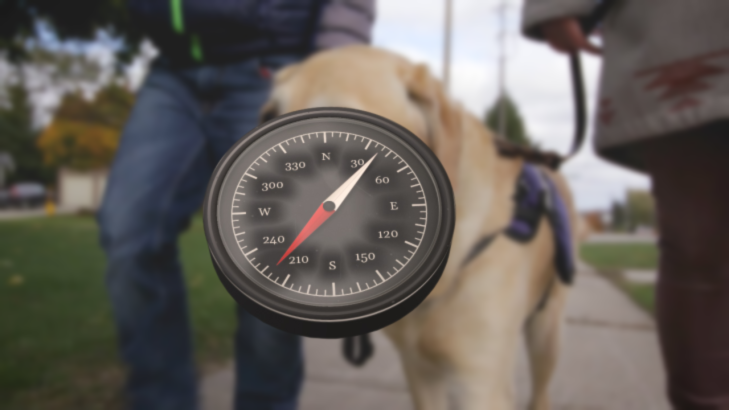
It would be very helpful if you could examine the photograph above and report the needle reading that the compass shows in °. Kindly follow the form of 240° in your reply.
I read 220°
